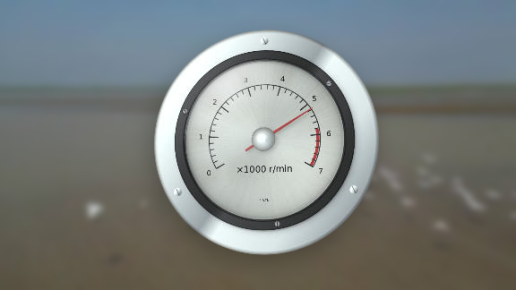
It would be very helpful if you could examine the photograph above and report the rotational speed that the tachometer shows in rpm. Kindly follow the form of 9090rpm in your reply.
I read 5200rpm
